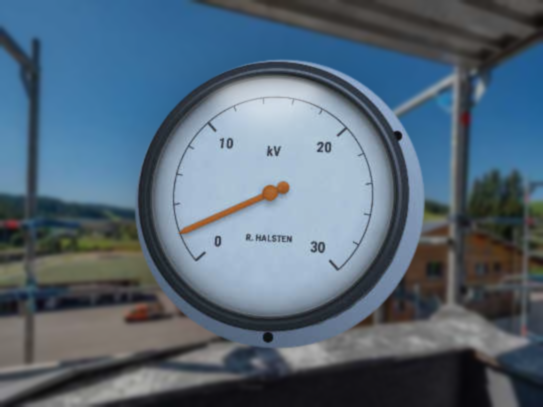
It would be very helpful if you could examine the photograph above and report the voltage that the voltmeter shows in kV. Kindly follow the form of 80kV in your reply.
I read 2kV
